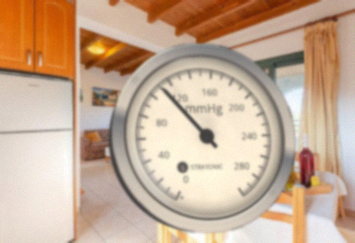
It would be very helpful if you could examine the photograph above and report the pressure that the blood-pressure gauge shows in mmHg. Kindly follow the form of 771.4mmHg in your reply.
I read 110mmHg
